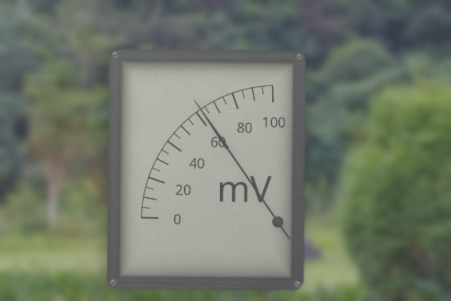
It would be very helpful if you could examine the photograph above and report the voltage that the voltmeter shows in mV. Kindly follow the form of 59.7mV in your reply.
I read 62.5mV
